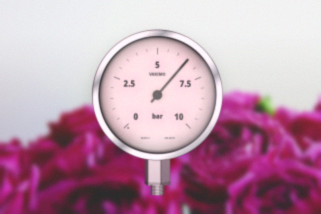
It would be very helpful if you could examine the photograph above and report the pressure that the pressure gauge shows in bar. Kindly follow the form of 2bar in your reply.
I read 6.5bar
